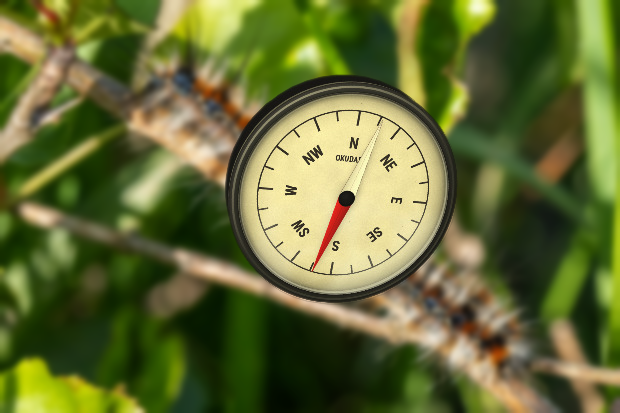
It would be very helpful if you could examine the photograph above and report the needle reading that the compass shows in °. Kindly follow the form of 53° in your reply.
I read 195°
